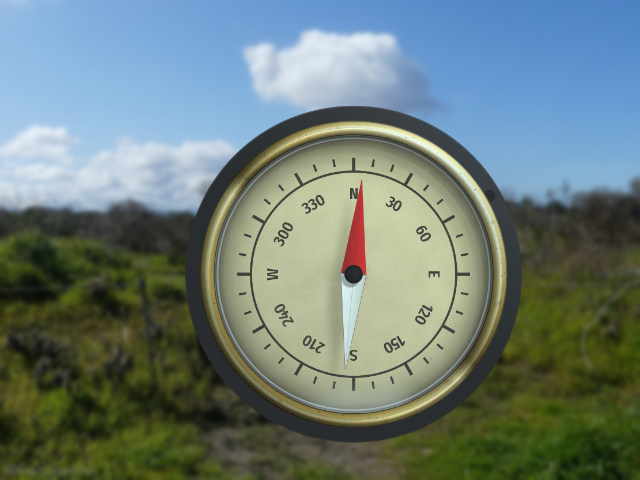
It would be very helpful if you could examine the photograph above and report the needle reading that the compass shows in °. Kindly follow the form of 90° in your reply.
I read 5°
